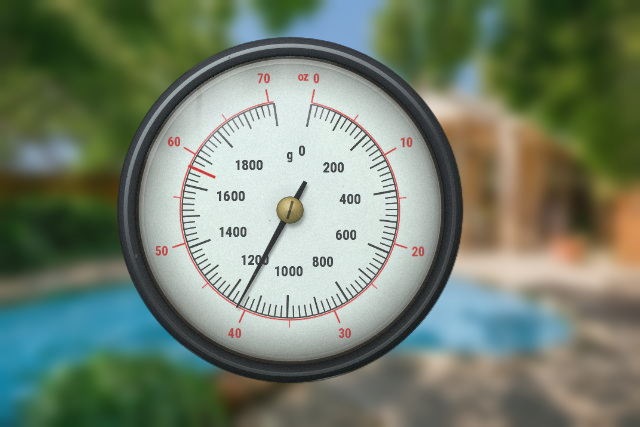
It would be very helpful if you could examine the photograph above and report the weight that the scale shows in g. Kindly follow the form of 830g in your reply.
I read 1160g
